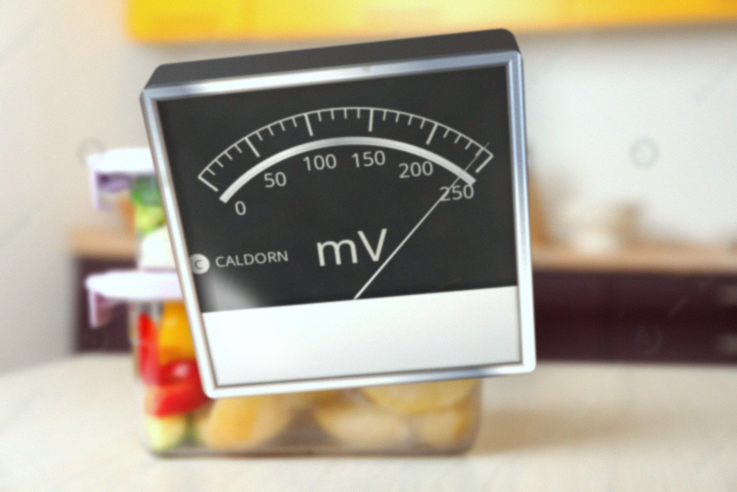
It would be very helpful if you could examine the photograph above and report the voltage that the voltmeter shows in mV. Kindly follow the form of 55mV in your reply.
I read 240mV
